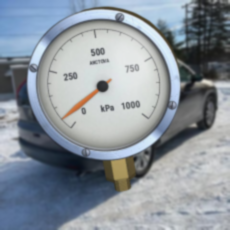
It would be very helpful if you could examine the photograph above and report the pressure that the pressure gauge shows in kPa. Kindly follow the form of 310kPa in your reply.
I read 50kPa
